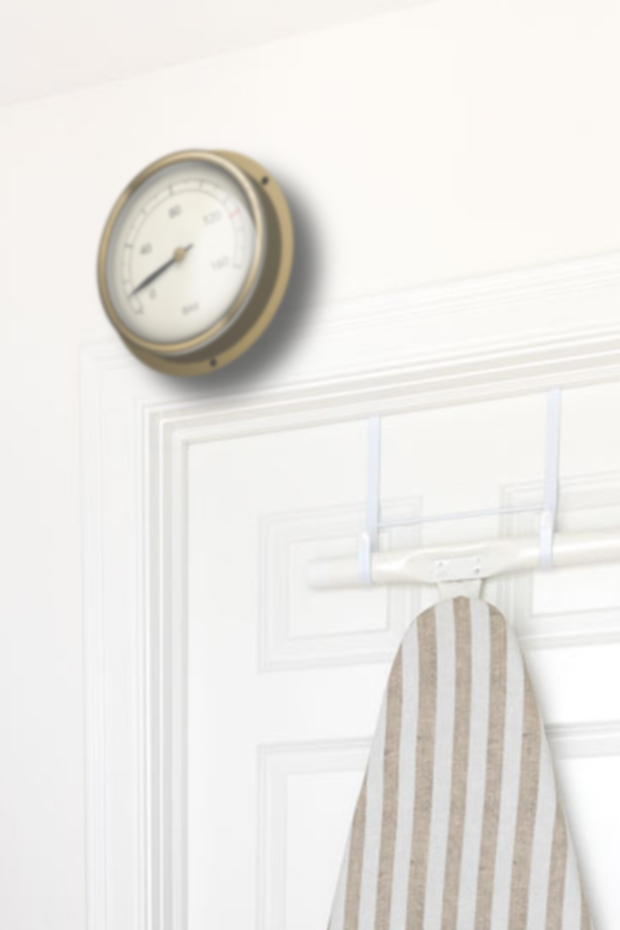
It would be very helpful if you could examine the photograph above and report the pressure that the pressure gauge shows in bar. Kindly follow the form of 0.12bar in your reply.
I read 10bar
